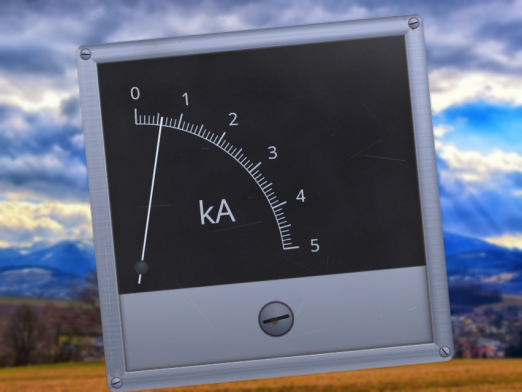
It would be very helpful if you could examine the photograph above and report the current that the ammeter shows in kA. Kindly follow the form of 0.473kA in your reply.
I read 0.6kA
